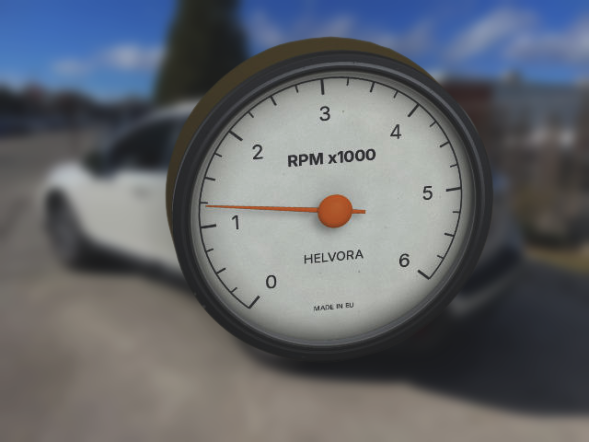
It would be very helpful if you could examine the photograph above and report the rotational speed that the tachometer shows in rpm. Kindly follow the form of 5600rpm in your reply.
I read 1250rpm
